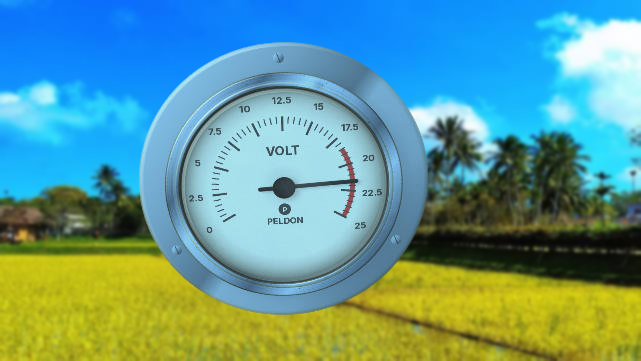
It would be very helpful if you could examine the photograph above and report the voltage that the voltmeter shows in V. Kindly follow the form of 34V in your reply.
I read 21.5V
